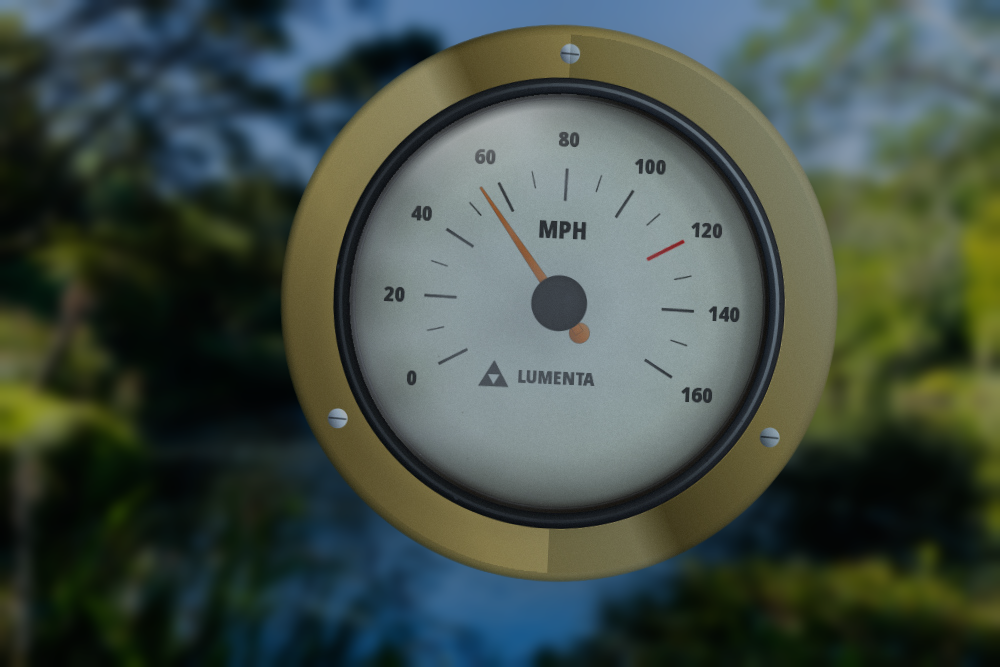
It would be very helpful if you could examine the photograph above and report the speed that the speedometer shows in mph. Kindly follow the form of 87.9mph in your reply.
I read 55mph
